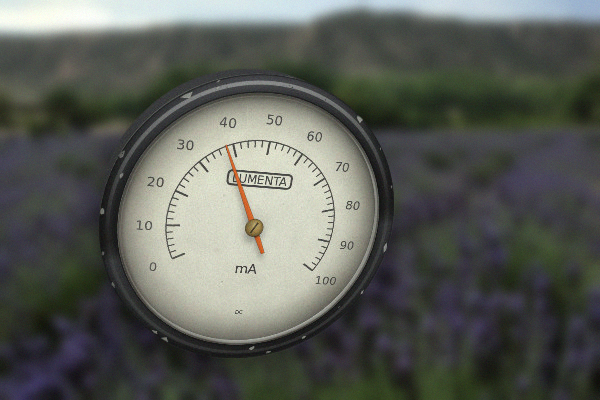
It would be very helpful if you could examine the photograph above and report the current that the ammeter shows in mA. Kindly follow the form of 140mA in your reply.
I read 38mA
